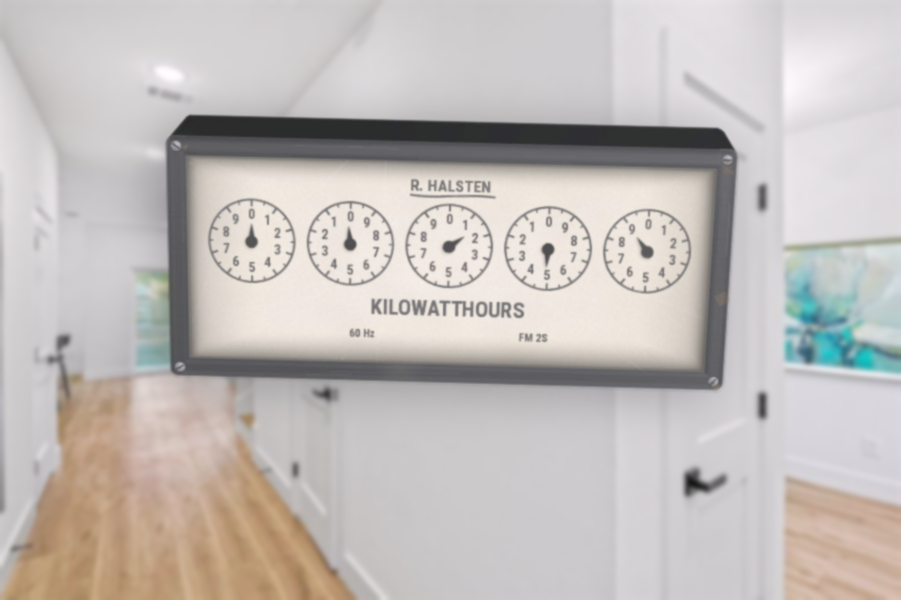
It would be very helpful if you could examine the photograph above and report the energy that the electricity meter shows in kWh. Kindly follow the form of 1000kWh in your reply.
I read 149kWh
